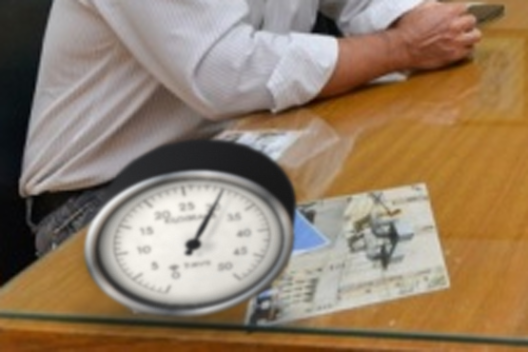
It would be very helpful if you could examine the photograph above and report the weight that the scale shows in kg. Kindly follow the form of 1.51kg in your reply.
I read 30kg
